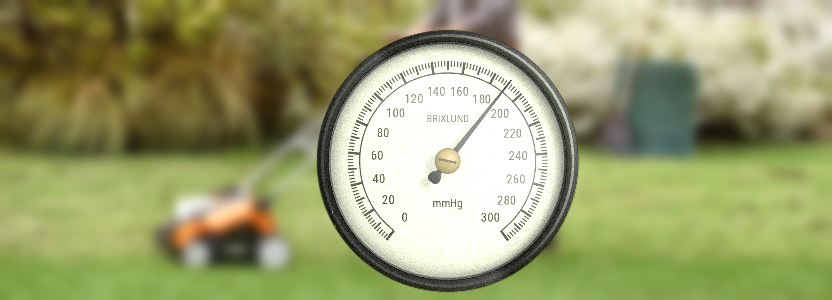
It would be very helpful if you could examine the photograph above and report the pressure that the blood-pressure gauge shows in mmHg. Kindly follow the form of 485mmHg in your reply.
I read 190mmHg
